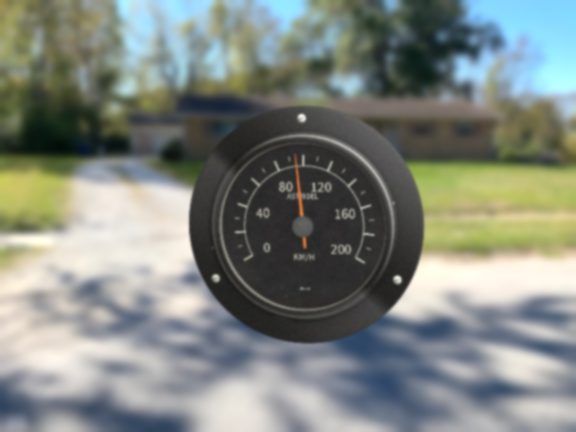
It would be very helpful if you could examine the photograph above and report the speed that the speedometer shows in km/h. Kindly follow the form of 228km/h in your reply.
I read 95km/h
